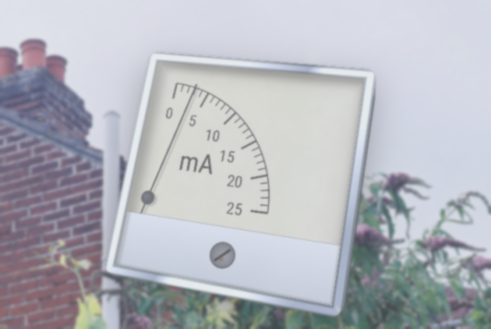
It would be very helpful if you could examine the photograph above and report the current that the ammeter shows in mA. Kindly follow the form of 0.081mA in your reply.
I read 3mA
